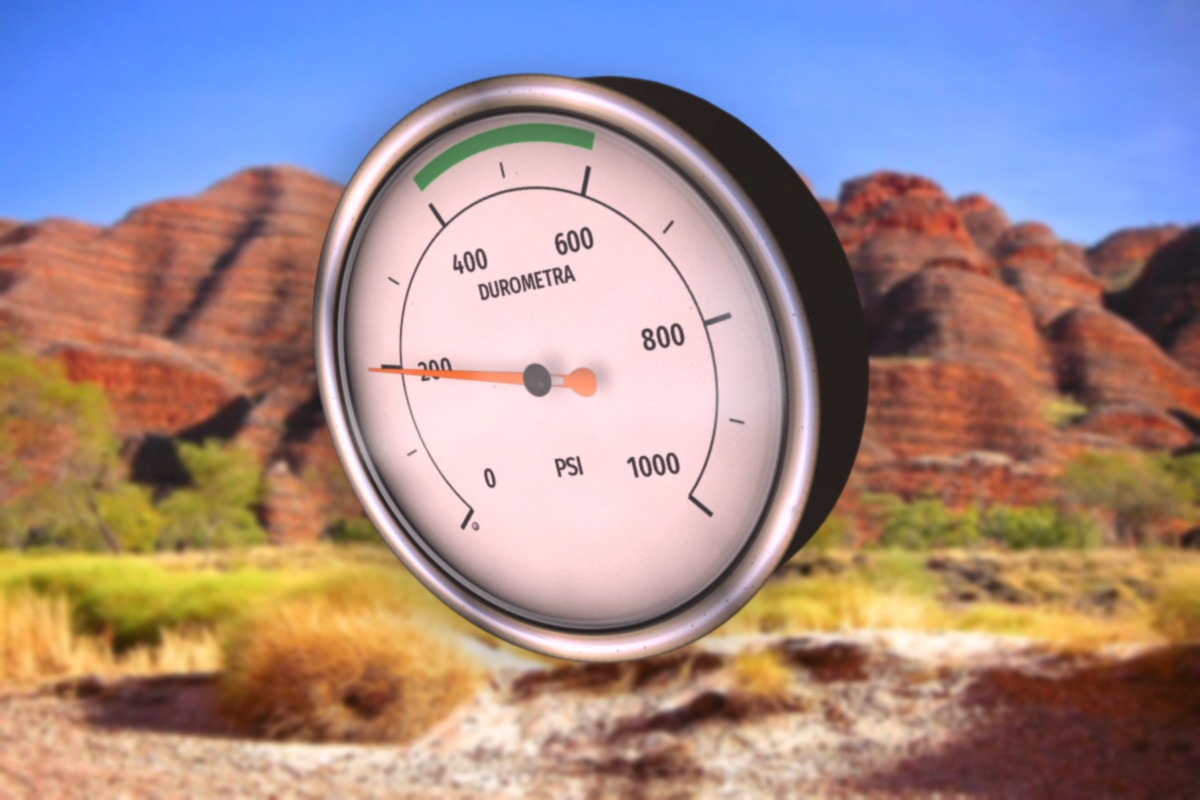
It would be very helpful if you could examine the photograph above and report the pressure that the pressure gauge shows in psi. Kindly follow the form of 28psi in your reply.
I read 200psi
